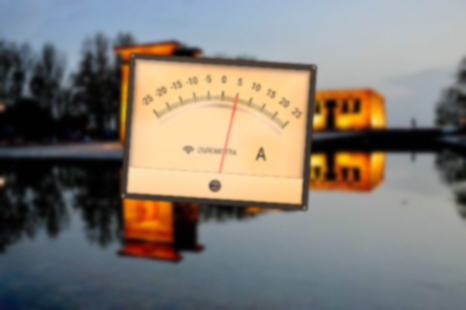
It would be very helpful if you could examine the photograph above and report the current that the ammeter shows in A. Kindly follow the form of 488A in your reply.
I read 5A
